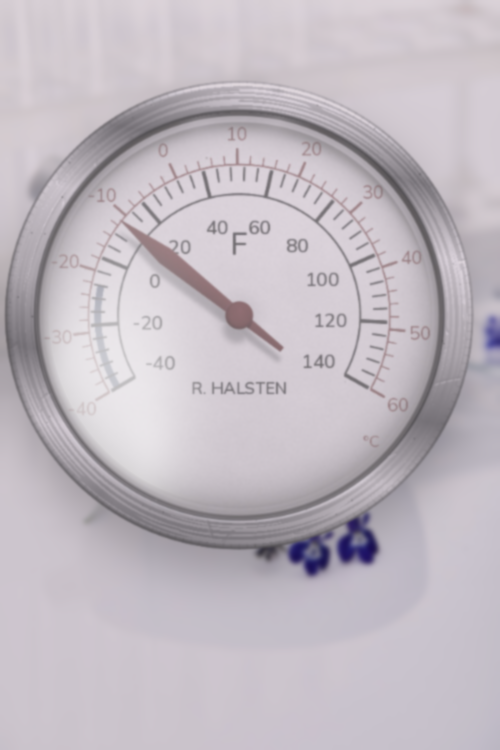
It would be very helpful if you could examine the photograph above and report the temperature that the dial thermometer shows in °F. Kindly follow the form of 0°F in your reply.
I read 12°F
